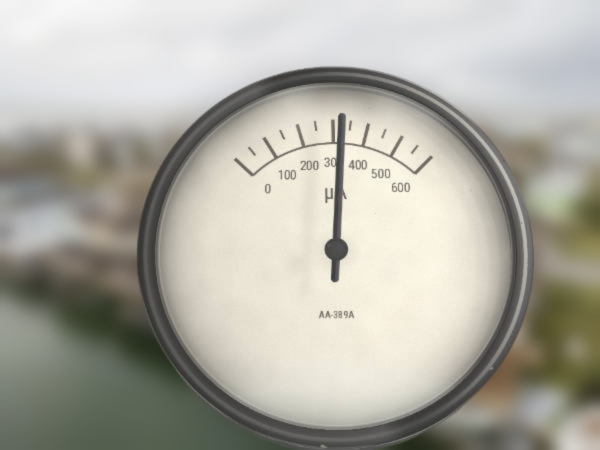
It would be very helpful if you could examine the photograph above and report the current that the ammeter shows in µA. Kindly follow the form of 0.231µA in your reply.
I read 325µA
